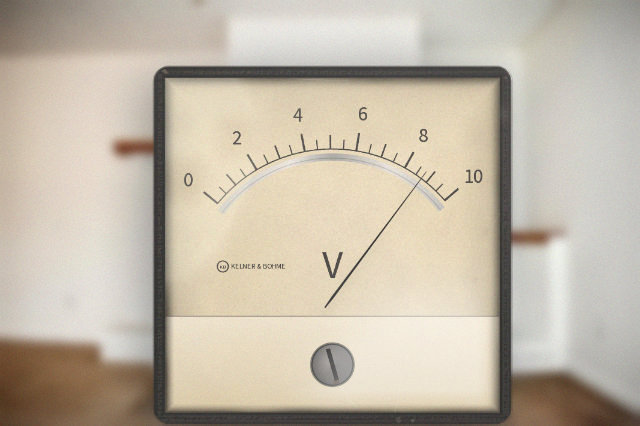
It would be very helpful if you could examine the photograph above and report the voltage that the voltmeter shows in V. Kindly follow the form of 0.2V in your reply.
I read 8.75V
